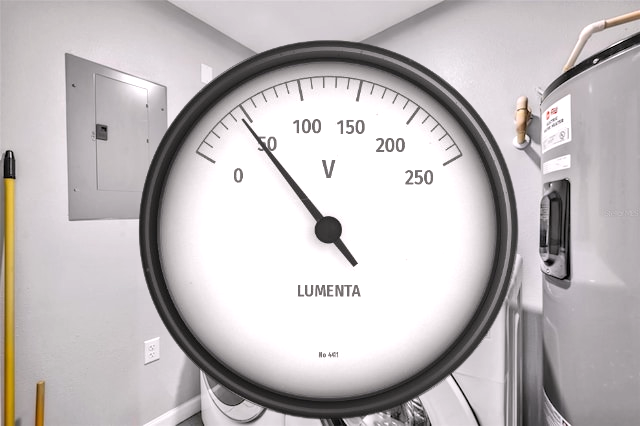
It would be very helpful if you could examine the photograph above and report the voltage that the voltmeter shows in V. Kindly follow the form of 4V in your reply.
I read 45V
